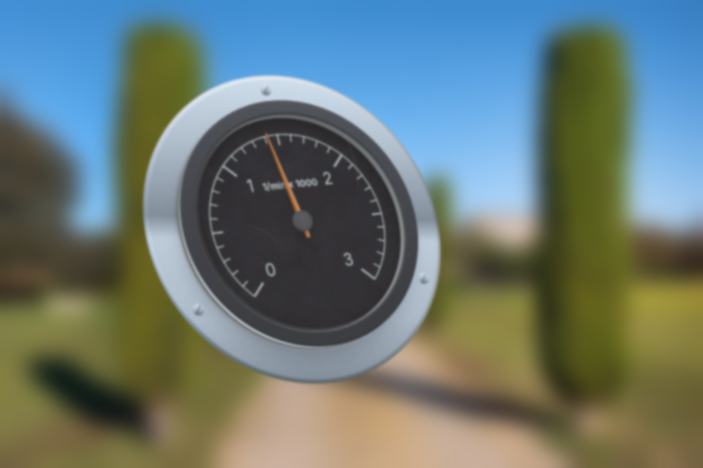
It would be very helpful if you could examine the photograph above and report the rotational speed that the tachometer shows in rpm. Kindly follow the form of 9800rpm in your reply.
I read 1400rpm
